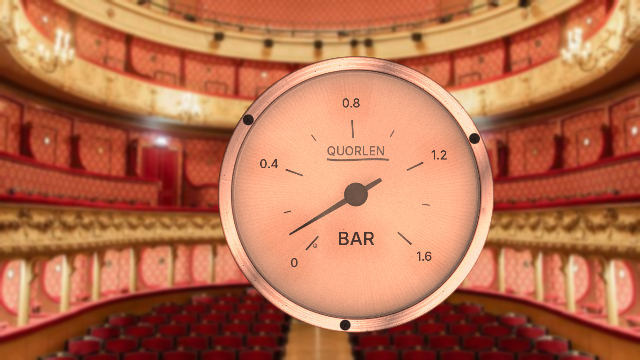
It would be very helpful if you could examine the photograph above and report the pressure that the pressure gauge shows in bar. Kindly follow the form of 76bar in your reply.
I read 0.1bar
